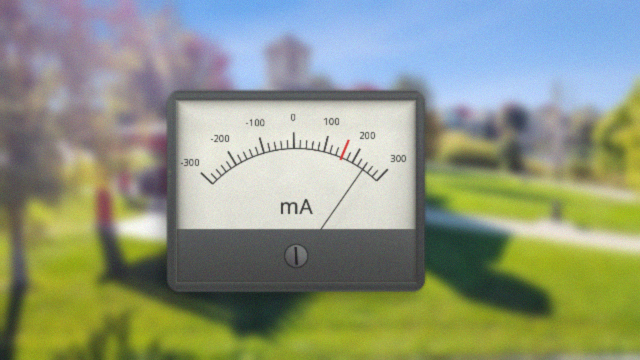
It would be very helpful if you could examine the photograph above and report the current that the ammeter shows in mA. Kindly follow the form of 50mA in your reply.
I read 240mA
